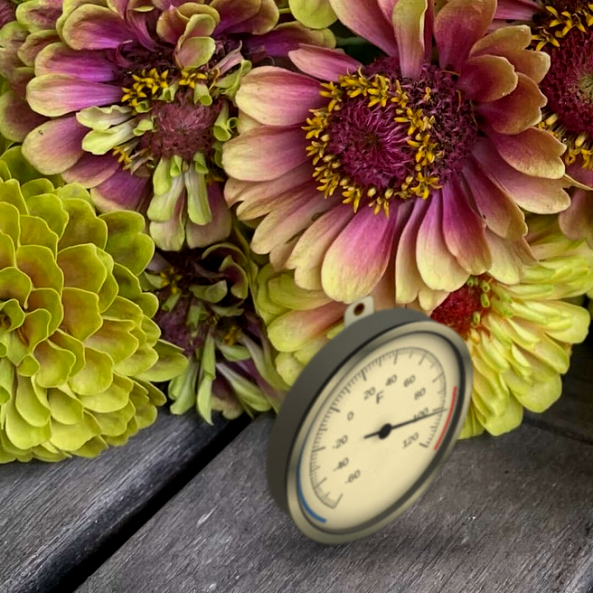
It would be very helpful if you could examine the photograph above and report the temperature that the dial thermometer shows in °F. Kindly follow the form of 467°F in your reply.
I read 100°F
